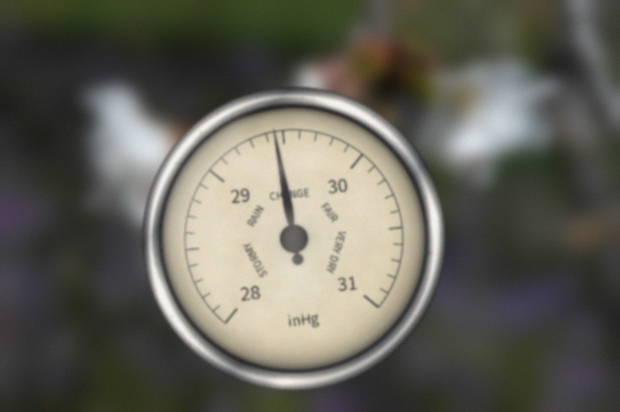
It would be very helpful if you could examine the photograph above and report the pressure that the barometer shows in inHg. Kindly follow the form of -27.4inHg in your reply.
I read 29.45inHg
